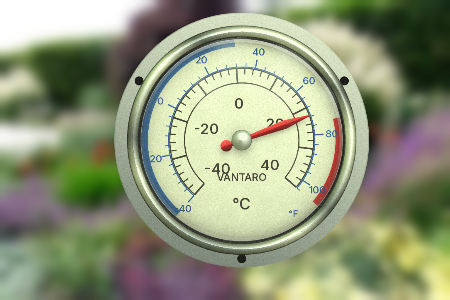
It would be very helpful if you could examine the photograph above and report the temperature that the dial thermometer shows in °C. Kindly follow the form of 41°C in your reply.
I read 22°C
